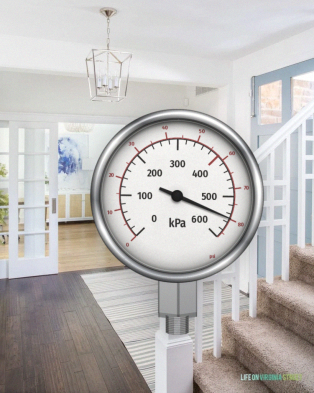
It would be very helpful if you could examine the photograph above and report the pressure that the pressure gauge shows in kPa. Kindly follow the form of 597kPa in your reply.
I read 550kPa
